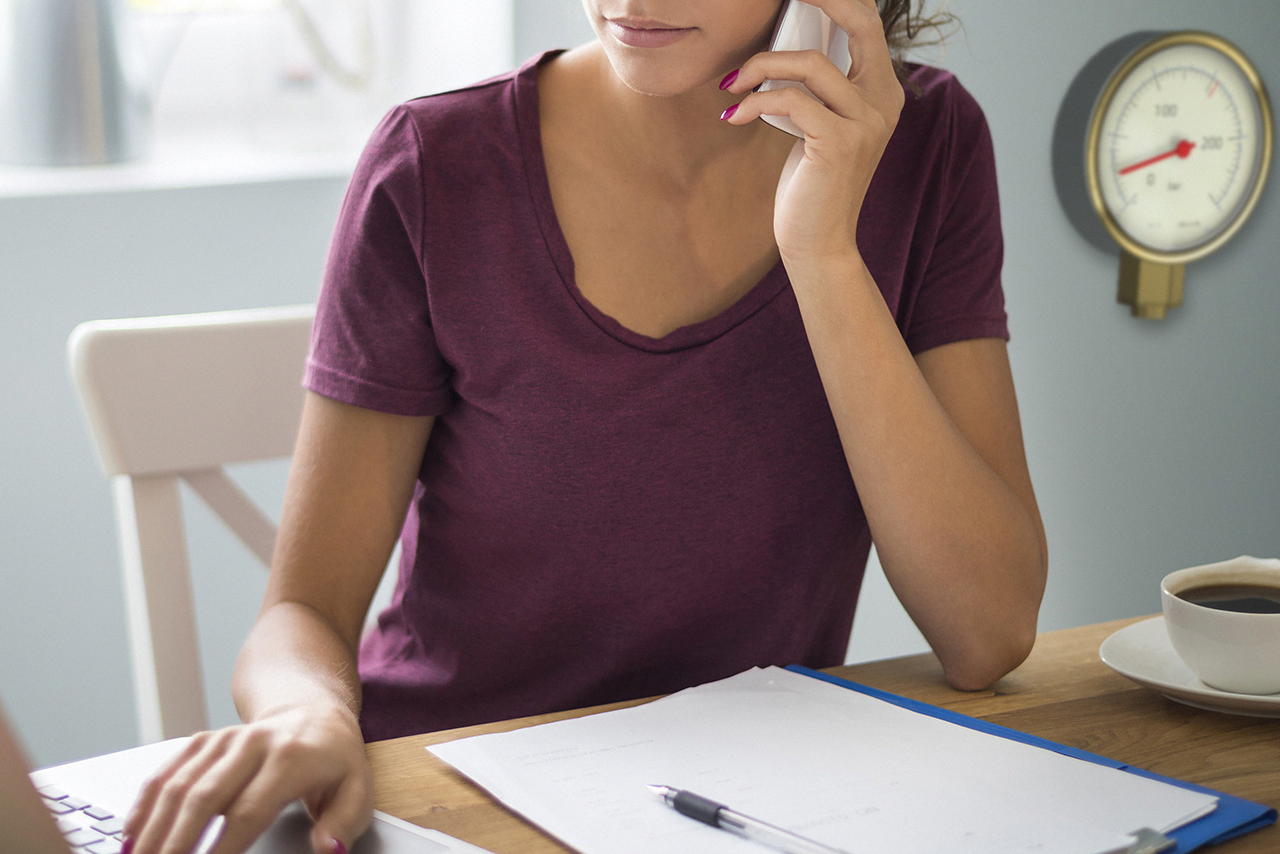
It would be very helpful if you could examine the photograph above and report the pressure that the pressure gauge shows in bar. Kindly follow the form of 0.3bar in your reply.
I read 25bar
